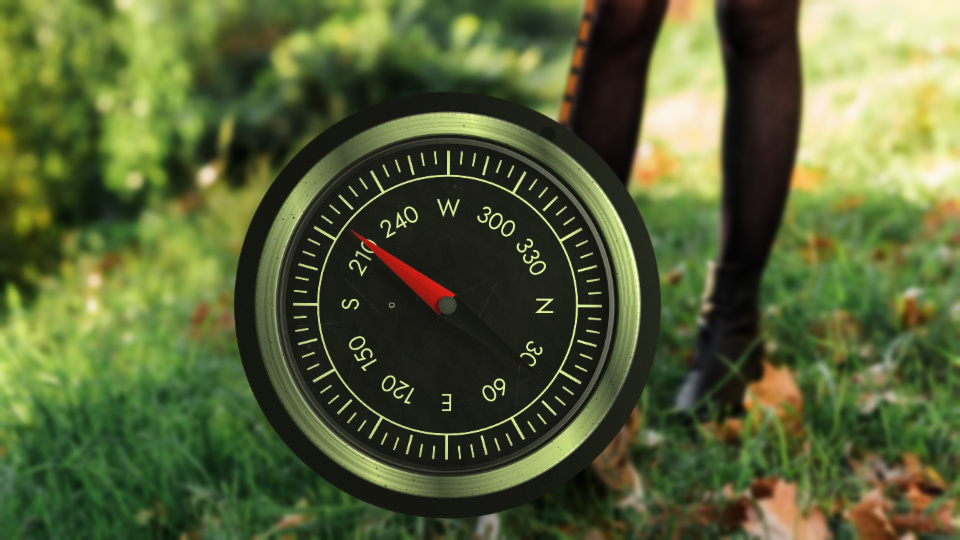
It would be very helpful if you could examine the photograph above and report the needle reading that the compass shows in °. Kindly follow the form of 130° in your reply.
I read 217.5°
